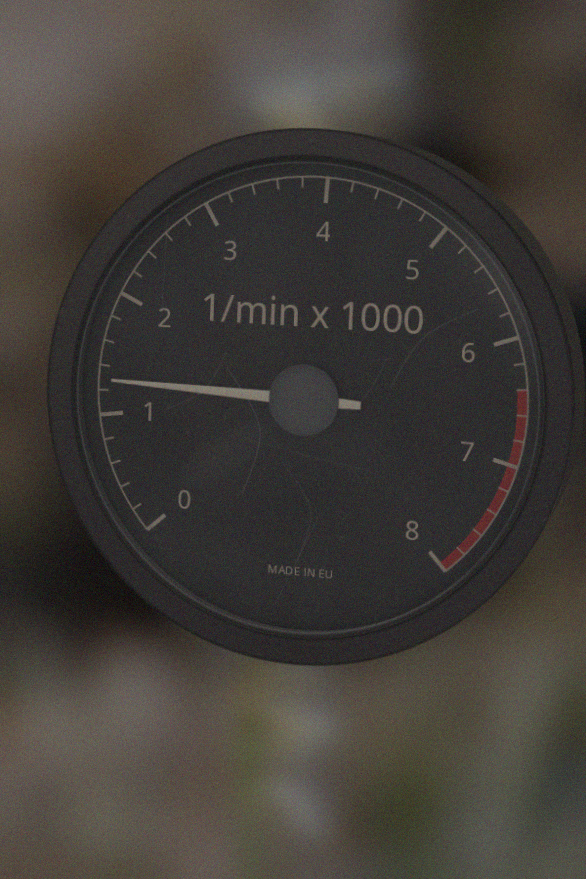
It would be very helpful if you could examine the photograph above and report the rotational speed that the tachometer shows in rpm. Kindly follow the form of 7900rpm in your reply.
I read 1300rpm
